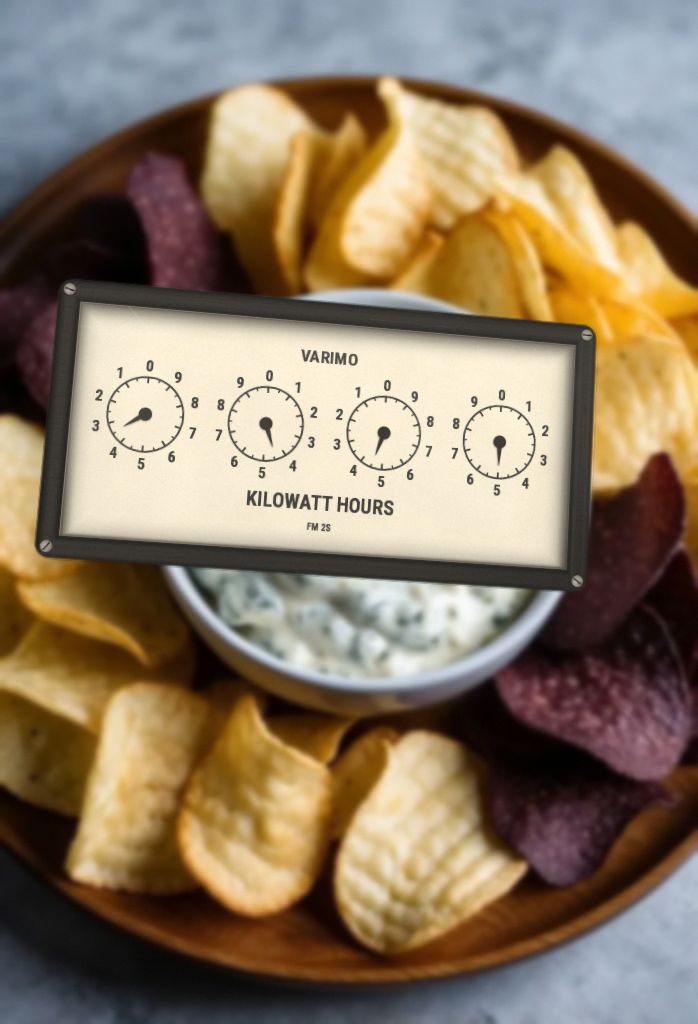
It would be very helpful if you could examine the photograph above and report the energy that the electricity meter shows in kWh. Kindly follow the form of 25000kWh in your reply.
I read 3445kWh
